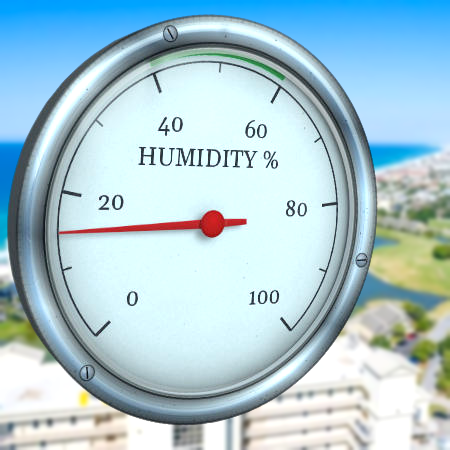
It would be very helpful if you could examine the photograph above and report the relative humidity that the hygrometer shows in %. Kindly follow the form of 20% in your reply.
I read 15%
